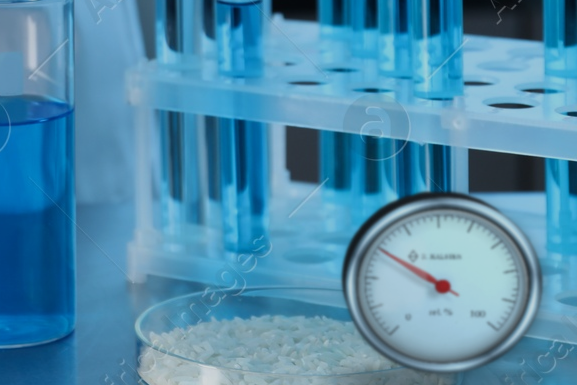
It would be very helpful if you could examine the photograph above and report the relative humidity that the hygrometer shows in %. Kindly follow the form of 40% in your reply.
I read 30%
